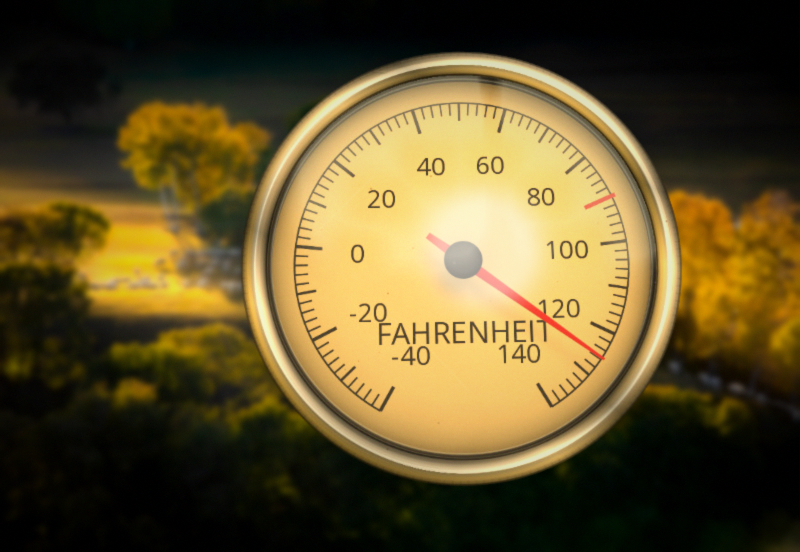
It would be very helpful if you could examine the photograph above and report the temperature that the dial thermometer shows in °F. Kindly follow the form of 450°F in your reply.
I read 126°F
